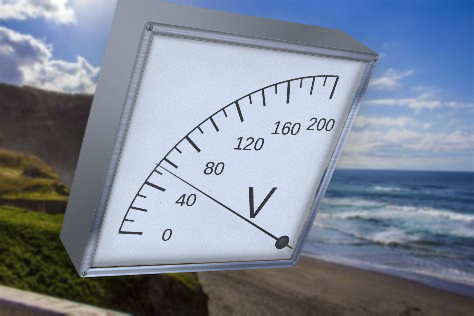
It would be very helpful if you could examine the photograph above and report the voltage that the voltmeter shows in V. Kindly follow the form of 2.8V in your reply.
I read 55V
